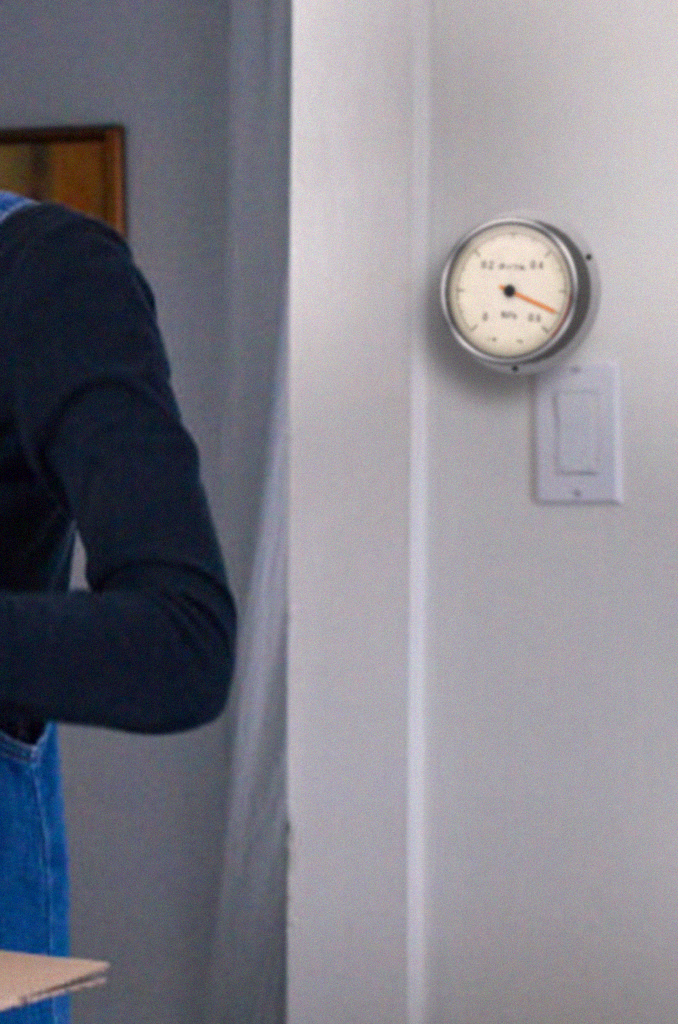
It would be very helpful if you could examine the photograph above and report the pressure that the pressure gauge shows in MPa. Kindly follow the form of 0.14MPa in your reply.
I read 0.55MPa
